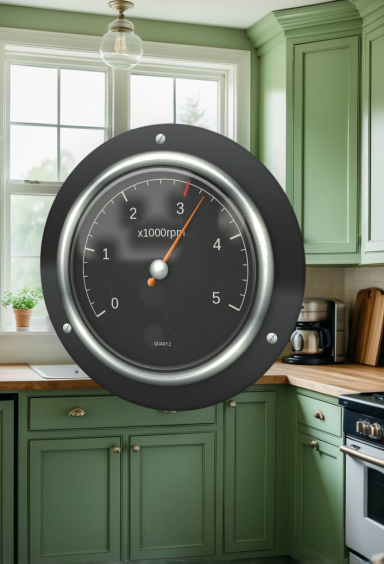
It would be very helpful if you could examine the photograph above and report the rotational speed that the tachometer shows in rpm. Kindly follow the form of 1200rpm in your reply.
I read 3300rpm
